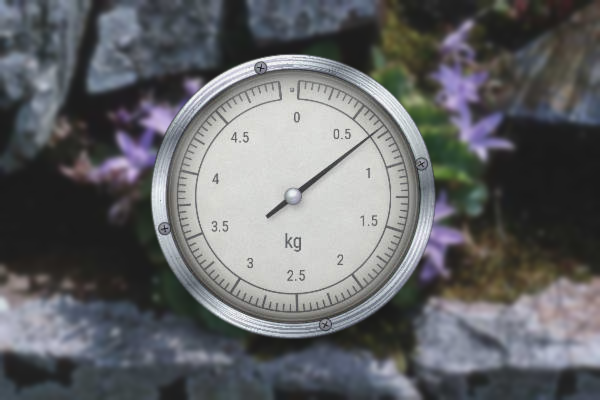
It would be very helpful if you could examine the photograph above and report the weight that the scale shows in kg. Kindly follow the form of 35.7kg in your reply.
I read 0.7kg
